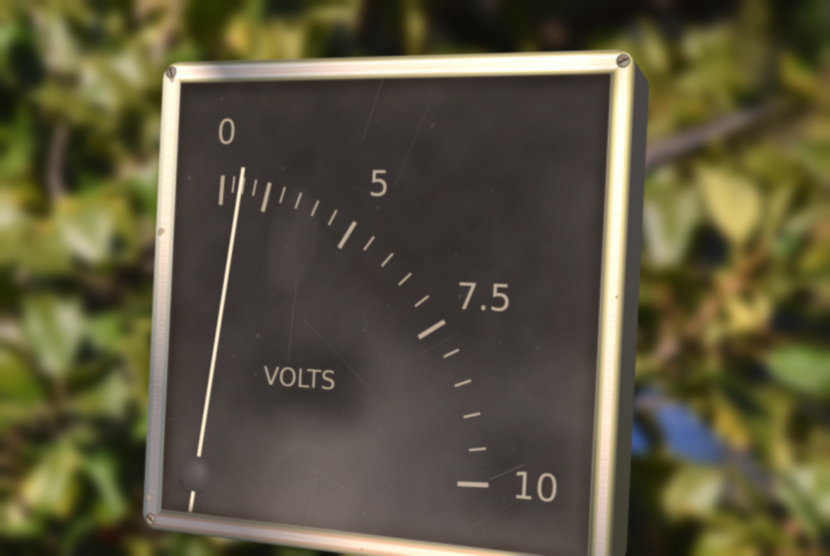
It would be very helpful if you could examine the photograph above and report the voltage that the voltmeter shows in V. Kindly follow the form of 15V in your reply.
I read 1.5V
